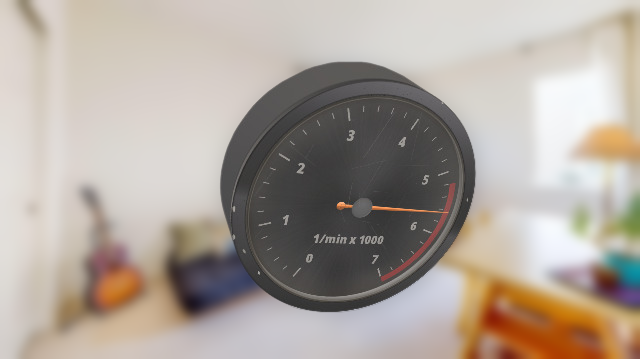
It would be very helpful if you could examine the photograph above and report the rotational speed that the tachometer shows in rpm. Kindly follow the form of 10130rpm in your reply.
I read 5600rpm
